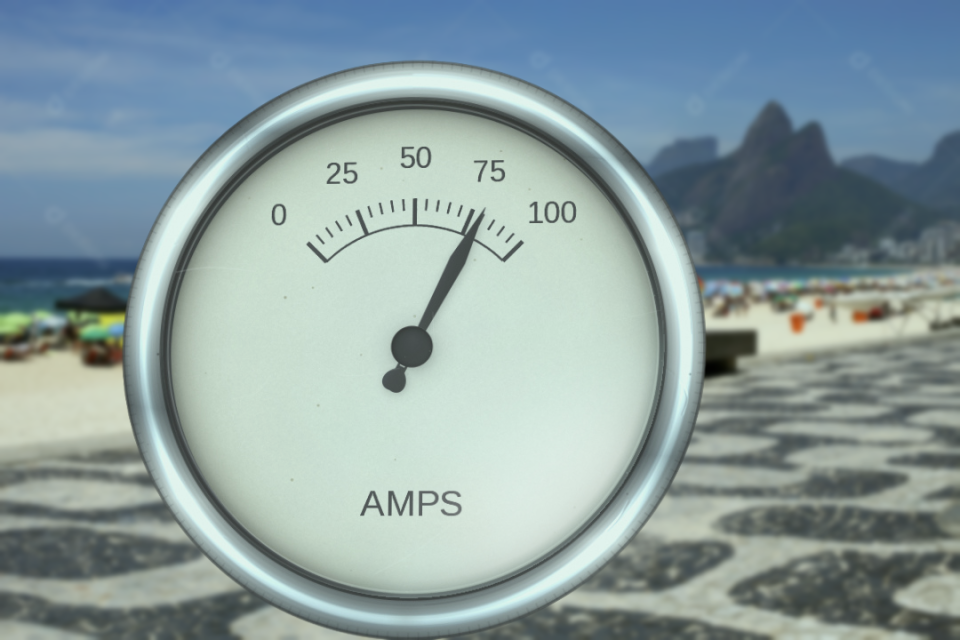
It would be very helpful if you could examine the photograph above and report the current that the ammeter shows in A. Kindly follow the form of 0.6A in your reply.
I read 80A
